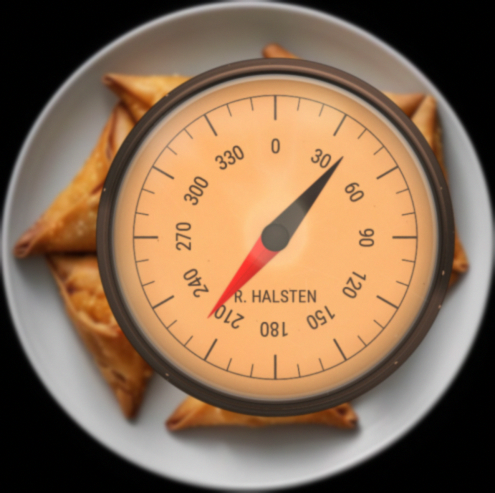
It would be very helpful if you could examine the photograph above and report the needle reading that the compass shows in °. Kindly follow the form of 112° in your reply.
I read 220°
